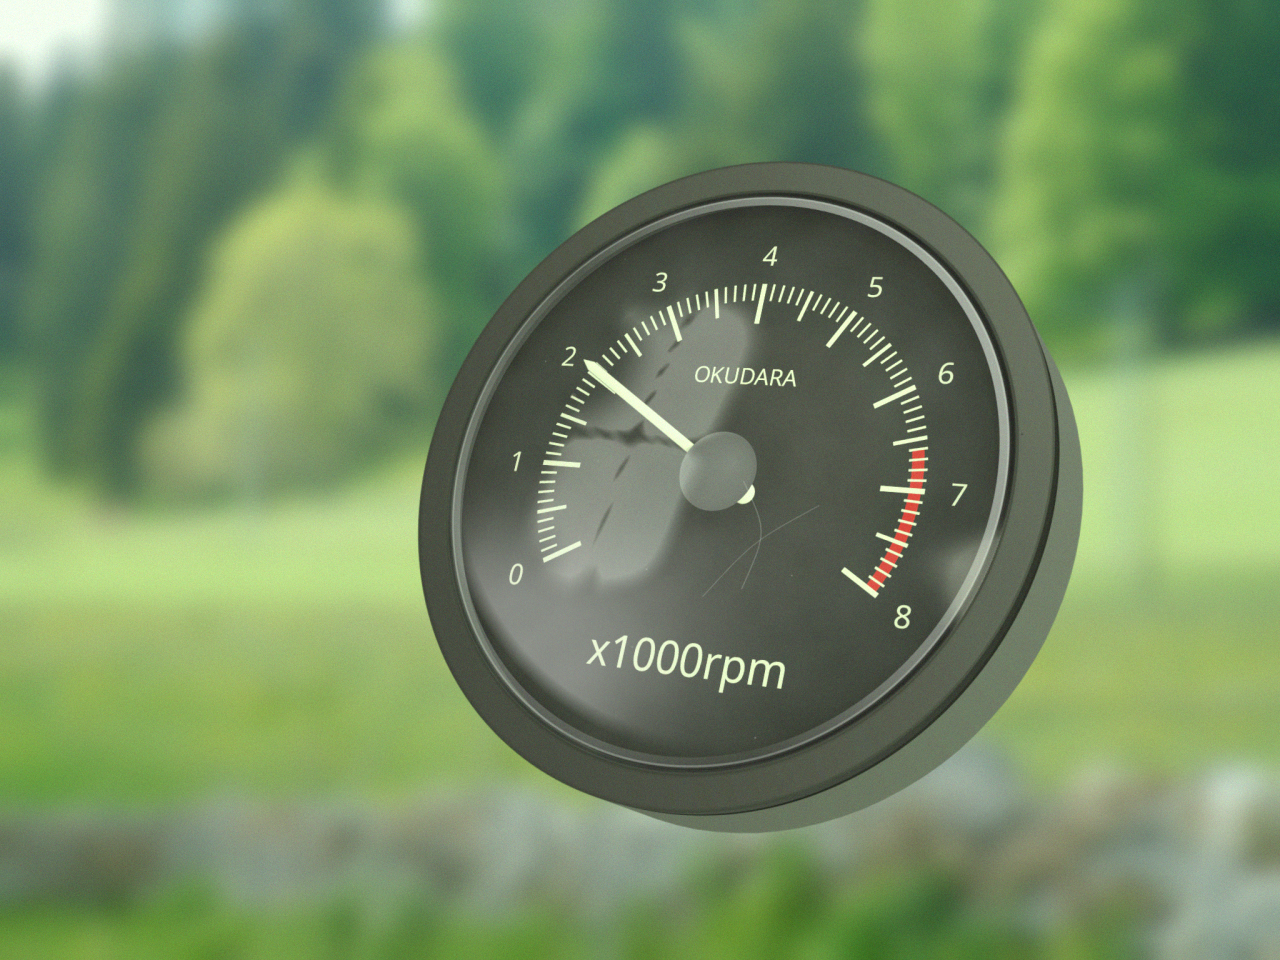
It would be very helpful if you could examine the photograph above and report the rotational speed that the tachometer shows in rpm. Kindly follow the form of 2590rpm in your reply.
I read 2050rpm
